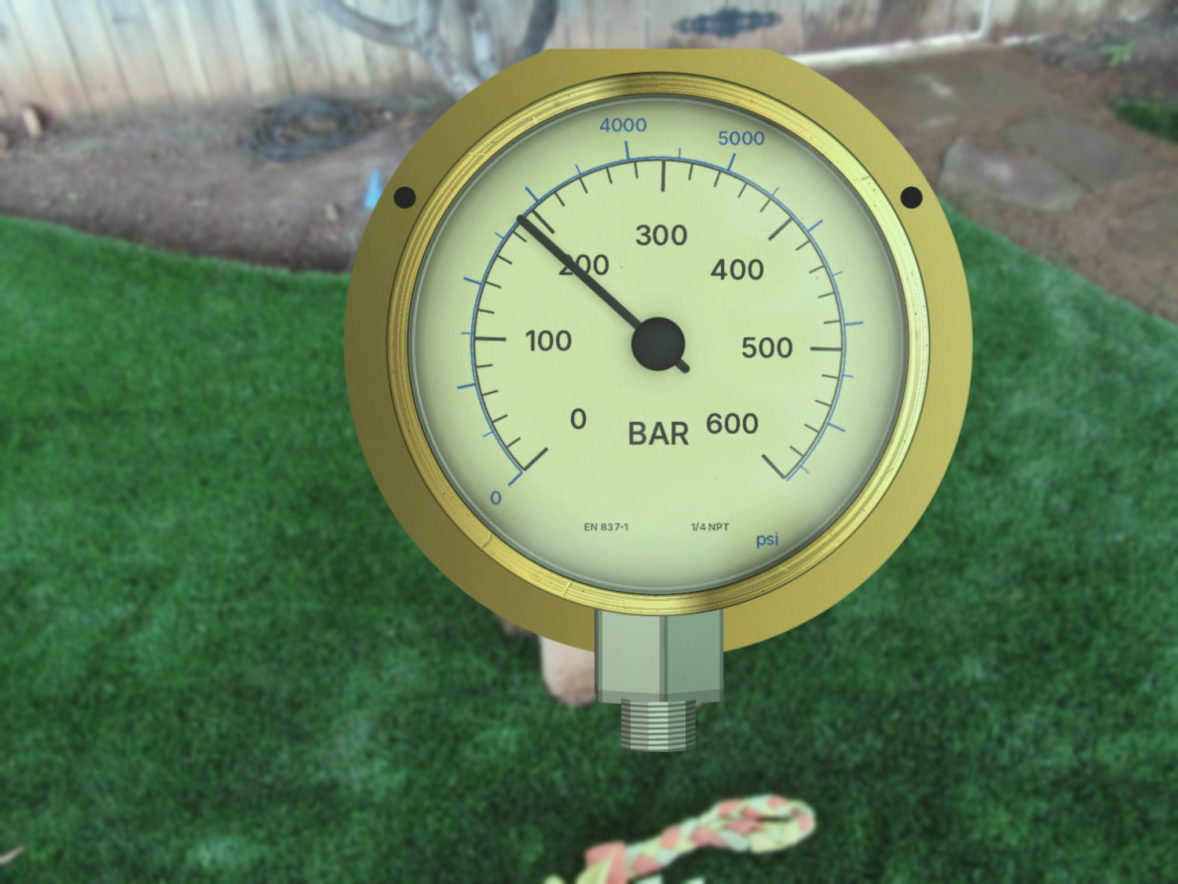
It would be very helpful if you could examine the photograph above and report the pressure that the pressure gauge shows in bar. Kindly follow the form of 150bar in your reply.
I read 190bar
